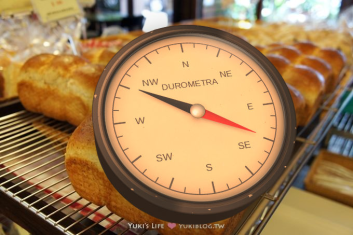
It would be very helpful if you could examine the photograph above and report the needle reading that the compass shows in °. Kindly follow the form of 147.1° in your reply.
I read 120°
